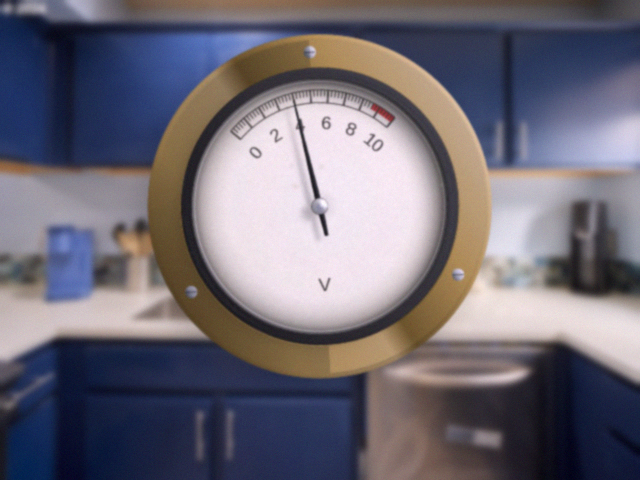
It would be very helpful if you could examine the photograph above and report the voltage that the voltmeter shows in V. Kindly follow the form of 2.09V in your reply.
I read 4V
